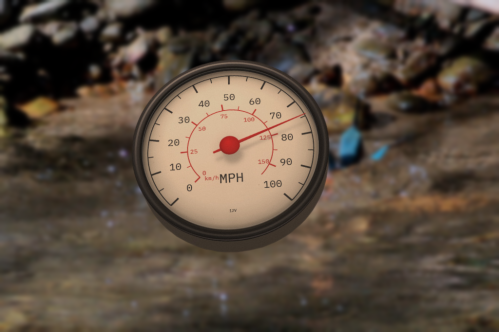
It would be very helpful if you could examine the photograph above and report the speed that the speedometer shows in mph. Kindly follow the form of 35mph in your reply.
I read 75mph
